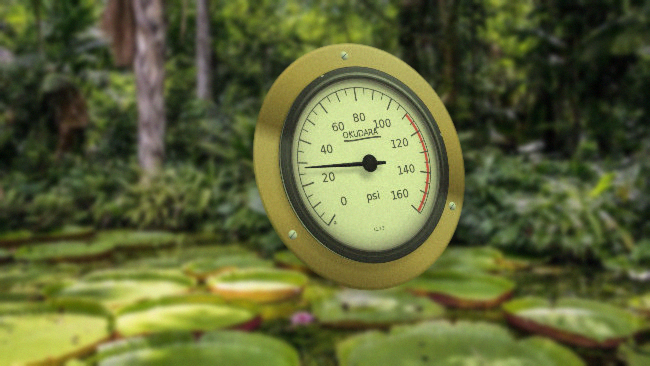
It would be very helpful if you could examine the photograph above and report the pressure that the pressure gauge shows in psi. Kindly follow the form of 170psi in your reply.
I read 27.5psi
